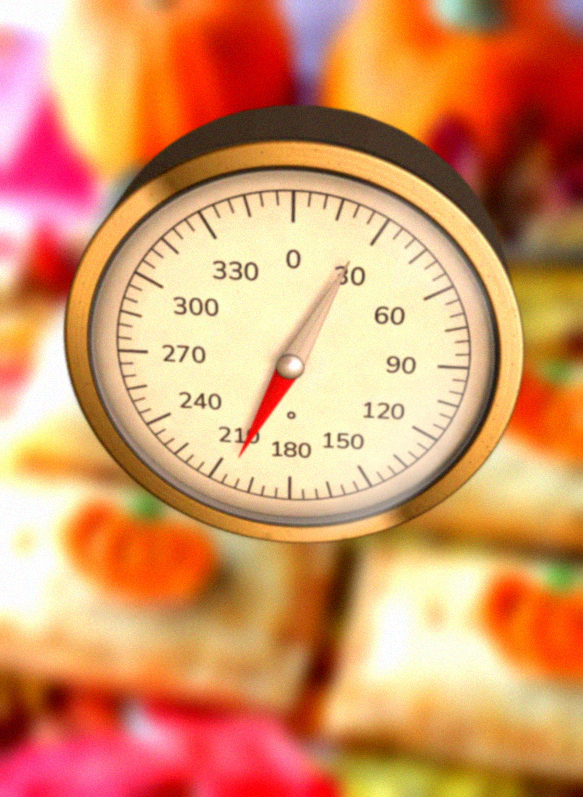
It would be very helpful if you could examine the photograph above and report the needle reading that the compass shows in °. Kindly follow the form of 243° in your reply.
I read 205°
